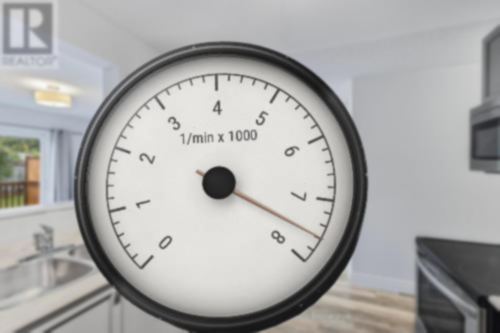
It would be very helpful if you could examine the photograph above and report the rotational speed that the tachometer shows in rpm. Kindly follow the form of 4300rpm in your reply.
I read 7600rpm
